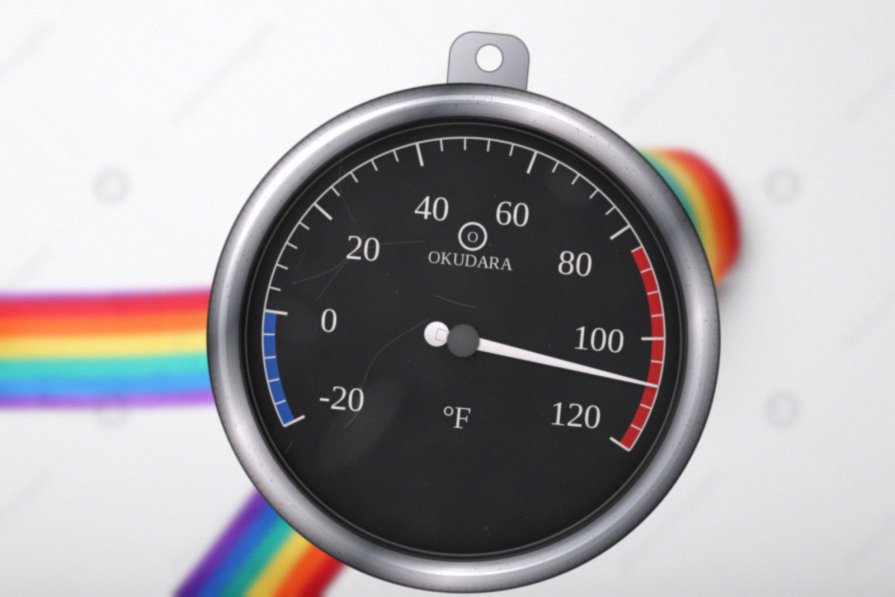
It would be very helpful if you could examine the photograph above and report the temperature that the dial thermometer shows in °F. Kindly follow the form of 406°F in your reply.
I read 108°F
